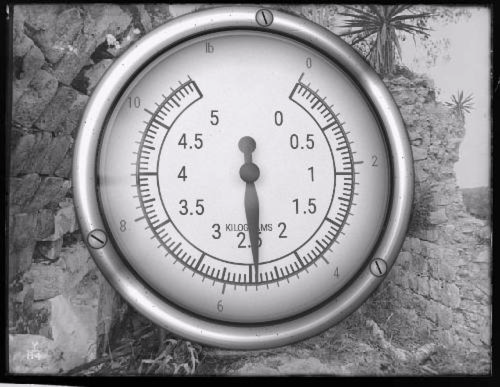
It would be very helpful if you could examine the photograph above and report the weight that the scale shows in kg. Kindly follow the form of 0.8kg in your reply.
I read 2.45kg
